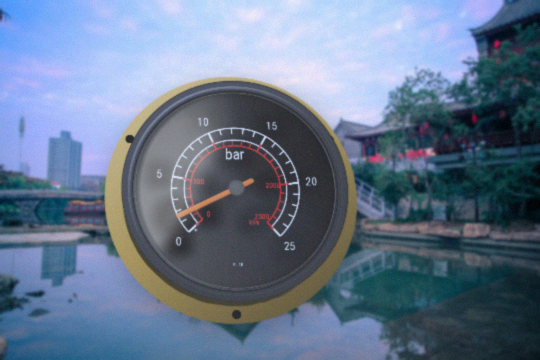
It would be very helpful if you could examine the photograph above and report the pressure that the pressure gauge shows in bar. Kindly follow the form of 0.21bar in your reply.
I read 1.5bar
